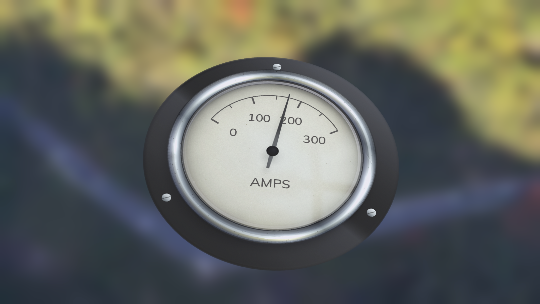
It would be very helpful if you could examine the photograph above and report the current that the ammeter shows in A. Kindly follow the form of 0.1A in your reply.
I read 175A
